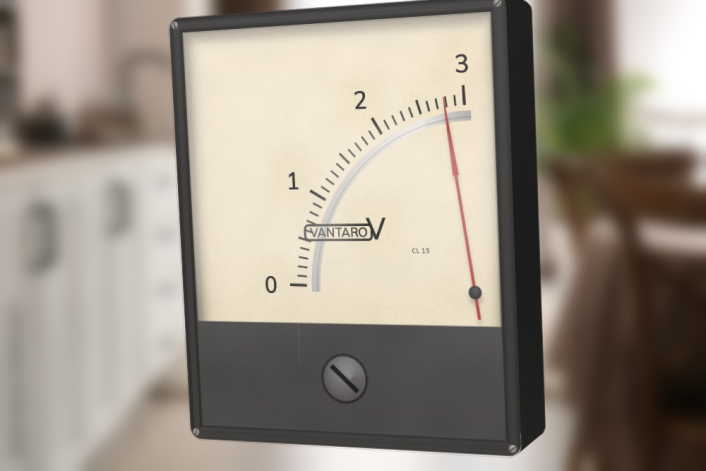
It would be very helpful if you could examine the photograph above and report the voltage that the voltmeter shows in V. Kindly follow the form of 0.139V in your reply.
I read 2.8V
